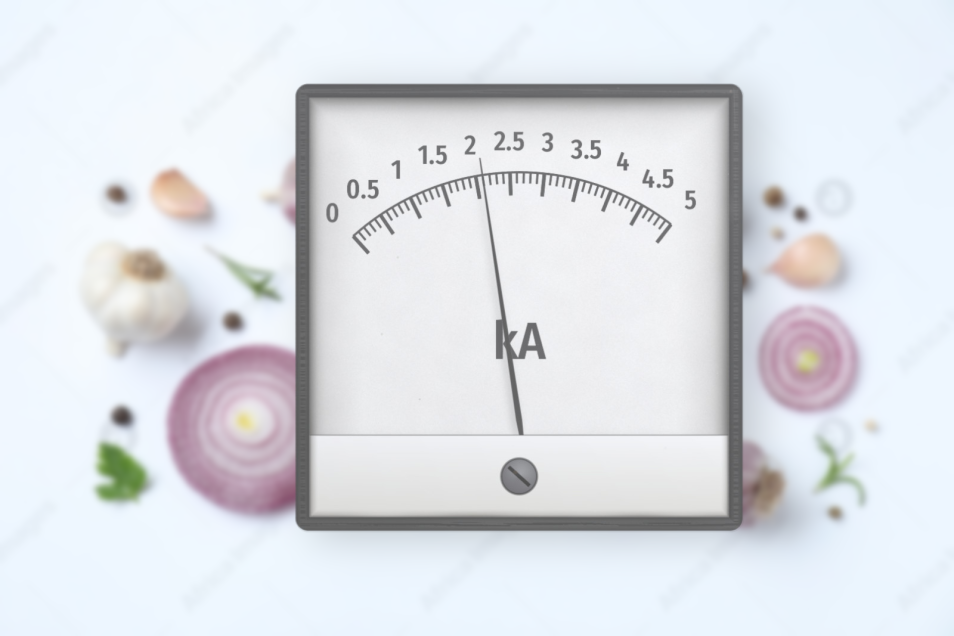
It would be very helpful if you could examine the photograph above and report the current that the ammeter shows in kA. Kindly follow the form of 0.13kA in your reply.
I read 2.1kA
